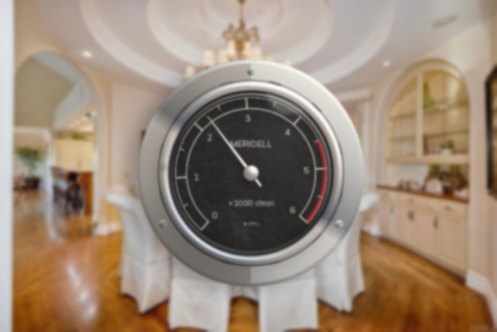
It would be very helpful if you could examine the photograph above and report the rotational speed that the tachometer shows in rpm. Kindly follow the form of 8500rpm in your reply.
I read 2250rpm
